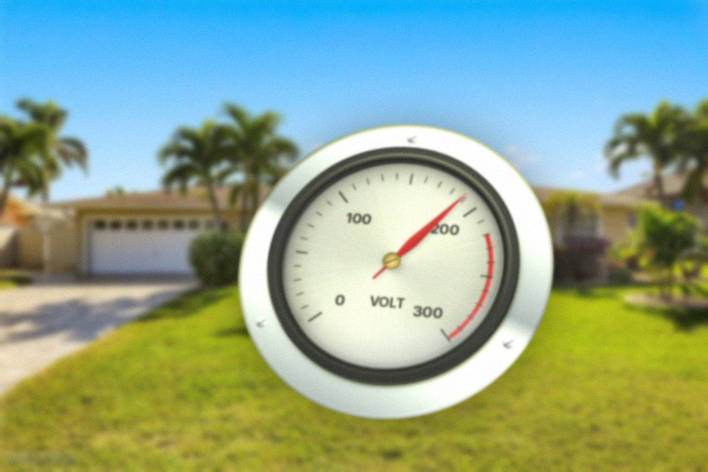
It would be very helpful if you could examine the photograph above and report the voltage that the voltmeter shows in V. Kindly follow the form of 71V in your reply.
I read 190V
